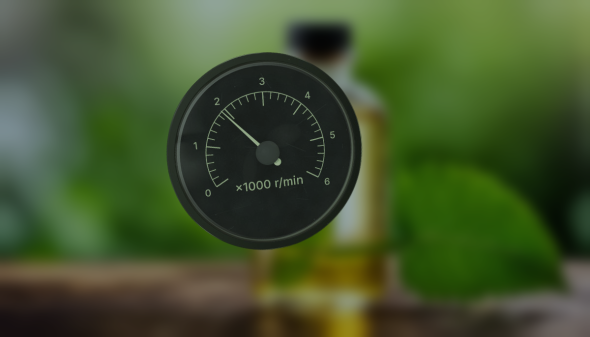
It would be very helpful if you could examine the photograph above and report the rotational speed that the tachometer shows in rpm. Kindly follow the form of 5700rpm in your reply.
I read 1900rpm
